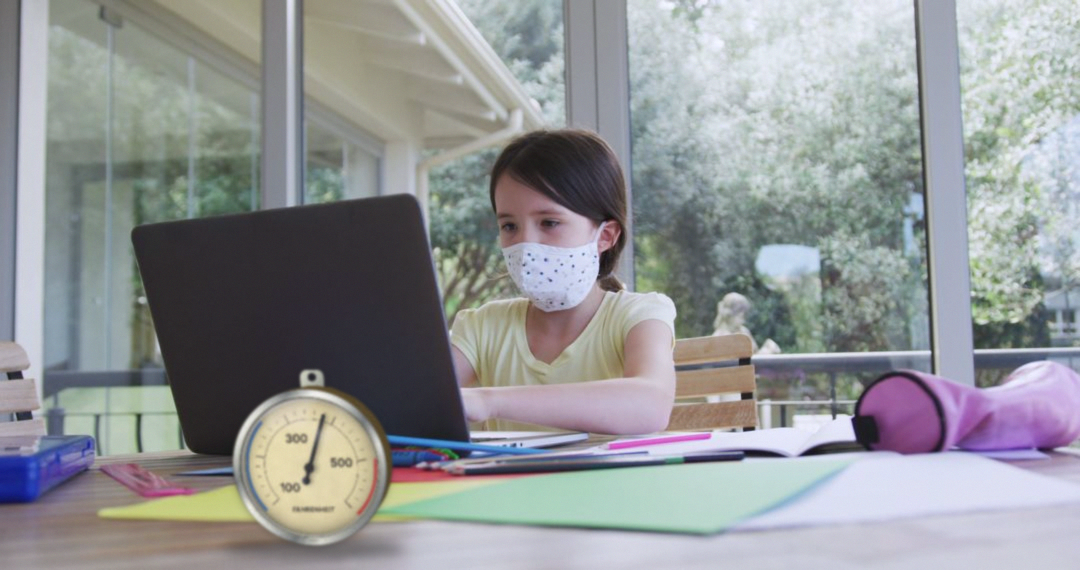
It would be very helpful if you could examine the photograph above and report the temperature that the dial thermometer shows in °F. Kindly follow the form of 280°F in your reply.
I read 380°F
